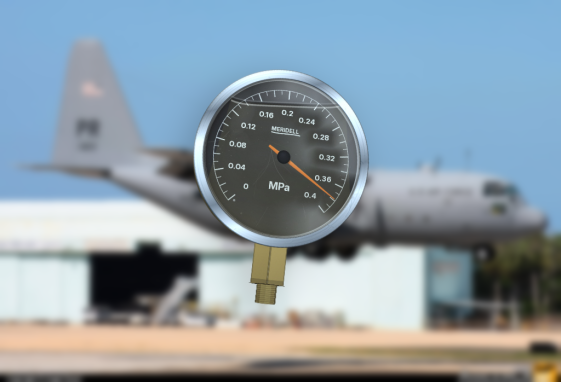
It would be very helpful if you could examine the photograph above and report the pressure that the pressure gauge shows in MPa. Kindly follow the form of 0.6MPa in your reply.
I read 0.38MPa
